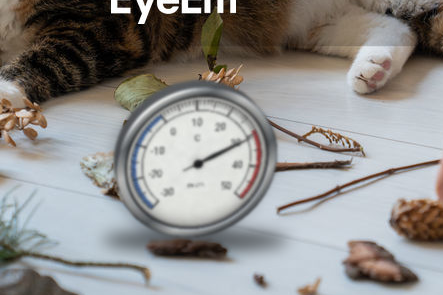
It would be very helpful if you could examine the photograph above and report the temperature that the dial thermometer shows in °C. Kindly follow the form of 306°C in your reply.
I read 30°C
